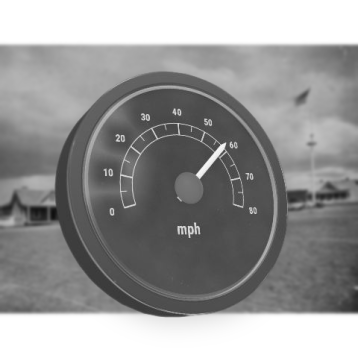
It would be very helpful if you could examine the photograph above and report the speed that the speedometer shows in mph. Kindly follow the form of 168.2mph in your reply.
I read 57.5mph
